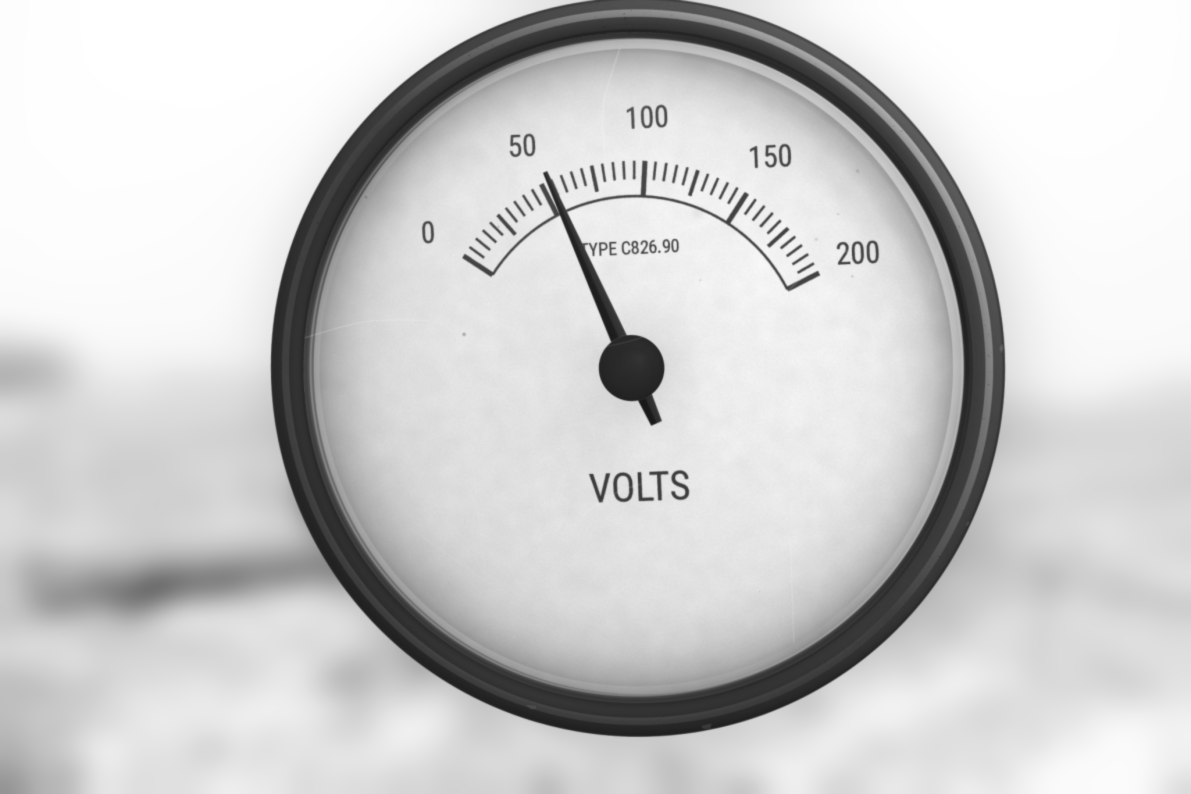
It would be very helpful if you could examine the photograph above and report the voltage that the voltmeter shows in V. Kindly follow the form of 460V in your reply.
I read 55V
